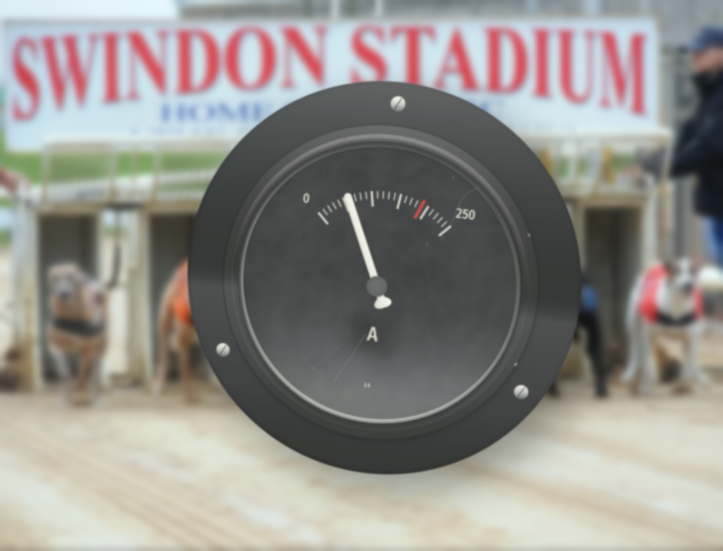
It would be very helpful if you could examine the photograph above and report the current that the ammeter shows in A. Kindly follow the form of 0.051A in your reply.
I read 60A
